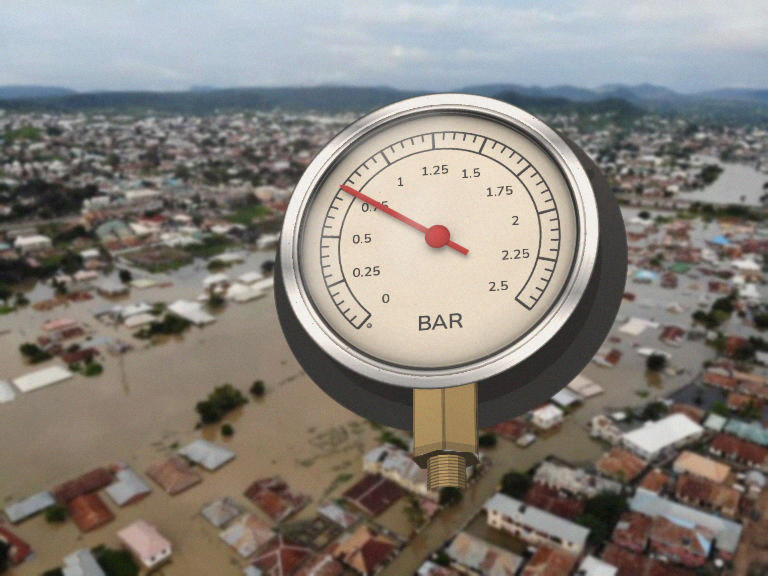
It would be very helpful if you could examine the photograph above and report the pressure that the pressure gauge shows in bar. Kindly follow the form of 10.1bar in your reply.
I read 0.75bar
